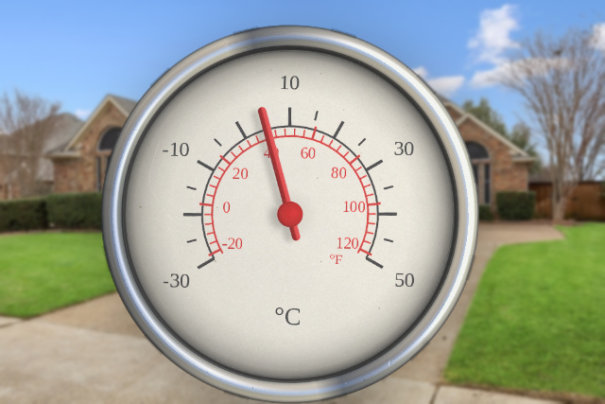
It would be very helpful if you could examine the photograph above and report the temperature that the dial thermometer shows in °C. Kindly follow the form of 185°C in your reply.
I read 5°C
